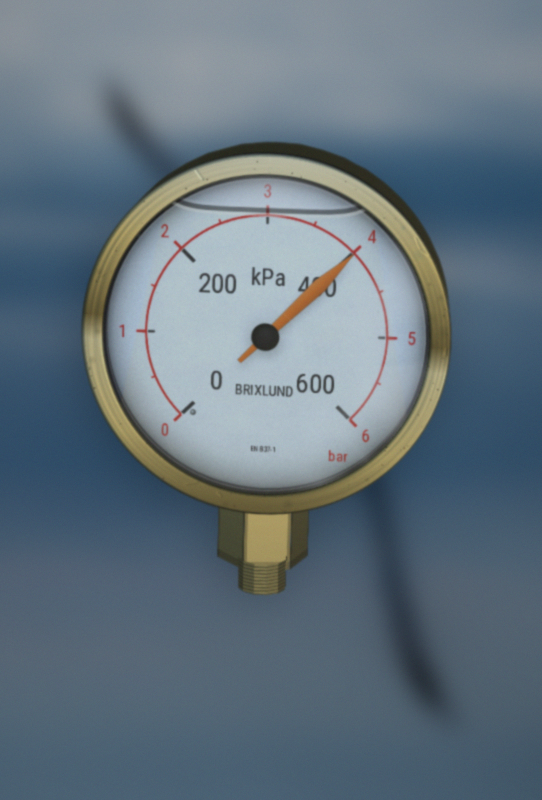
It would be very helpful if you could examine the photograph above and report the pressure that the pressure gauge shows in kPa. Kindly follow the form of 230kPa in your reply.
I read 400kPa
